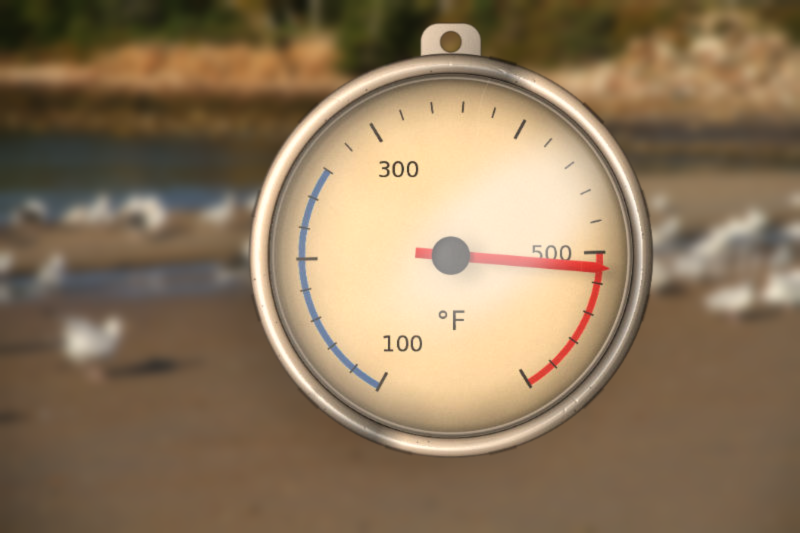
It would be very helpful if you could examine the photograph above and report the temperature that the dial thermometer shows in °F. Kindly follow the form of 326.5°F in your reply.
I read 510°F
